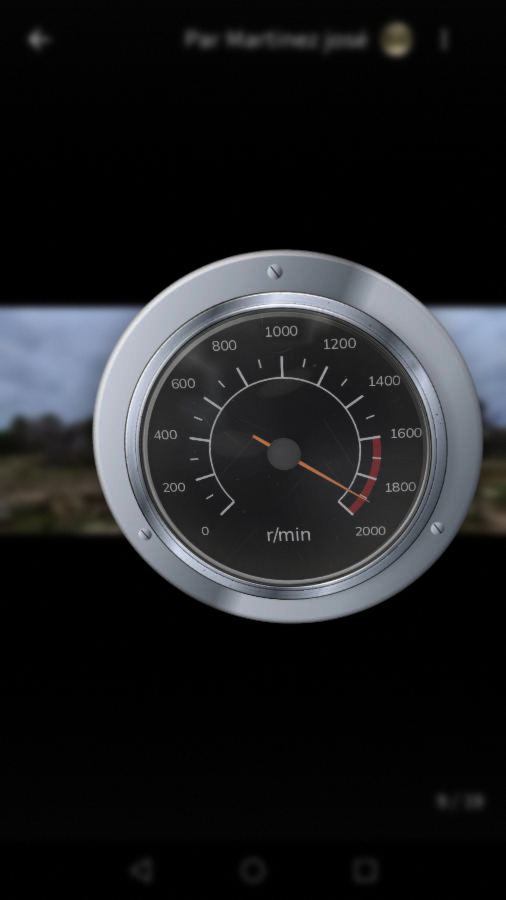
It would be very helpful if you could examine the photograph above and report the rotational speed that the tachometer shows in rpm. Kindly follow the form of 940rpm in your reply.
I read 1900rpm
